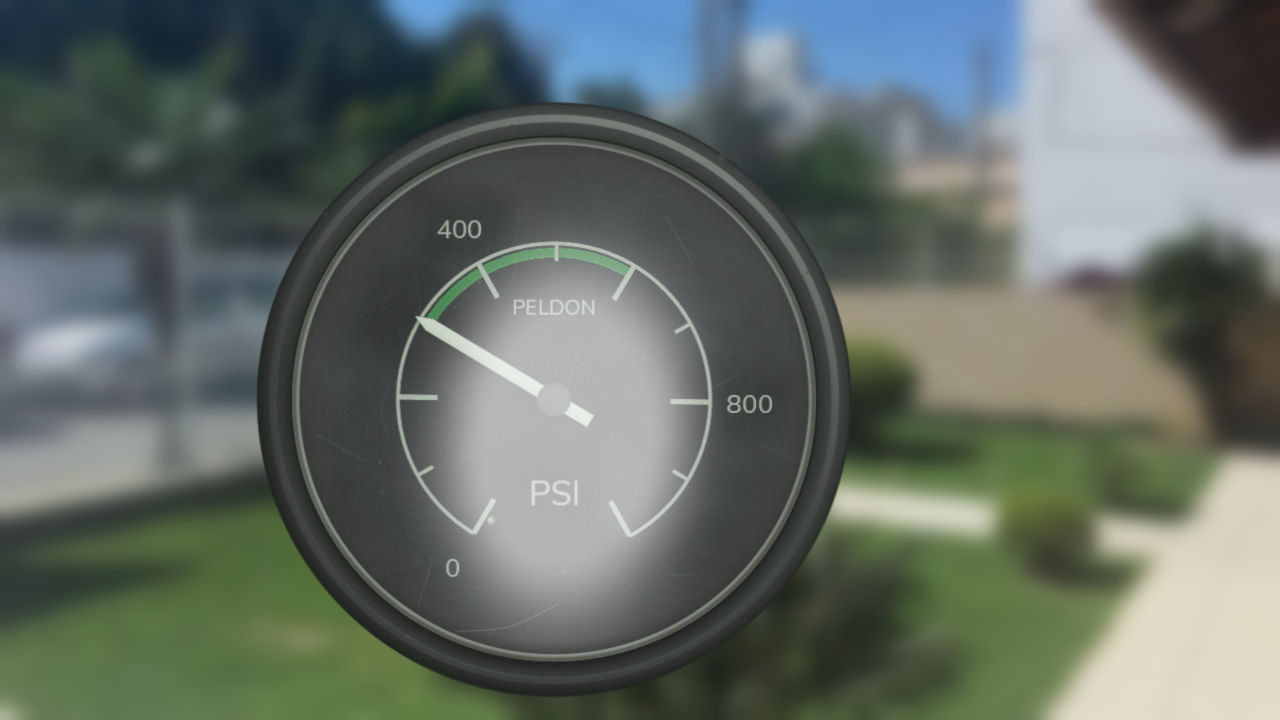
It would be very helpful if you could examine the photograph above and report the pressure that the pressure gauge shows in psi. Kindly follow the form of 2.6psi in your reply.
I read 300psi
